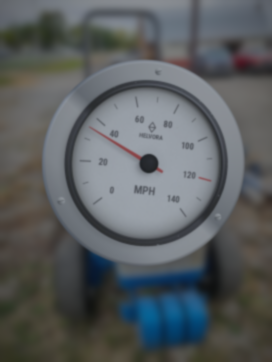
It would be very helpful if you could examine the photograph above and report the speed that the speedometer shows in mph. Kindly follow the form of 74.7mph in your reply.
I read 35mph
